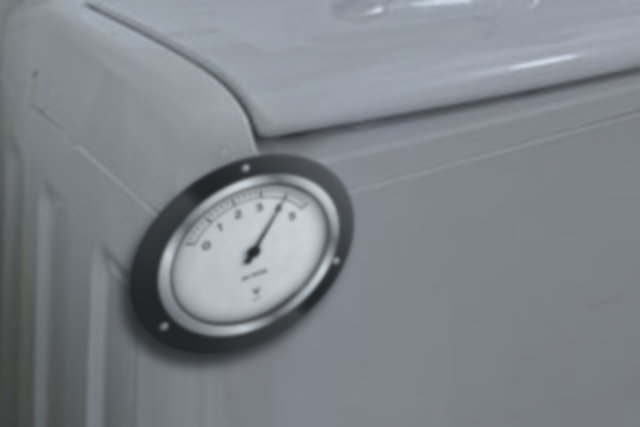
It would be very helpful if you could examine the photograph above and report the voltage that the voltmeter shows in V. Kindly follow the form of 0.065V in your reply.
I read 4V
